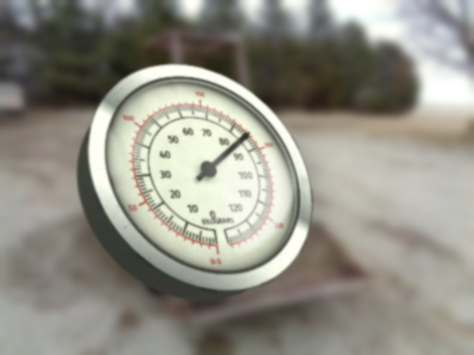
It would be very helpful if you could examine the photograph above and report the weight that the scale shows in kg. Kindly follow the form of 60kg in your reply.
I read 85kg
